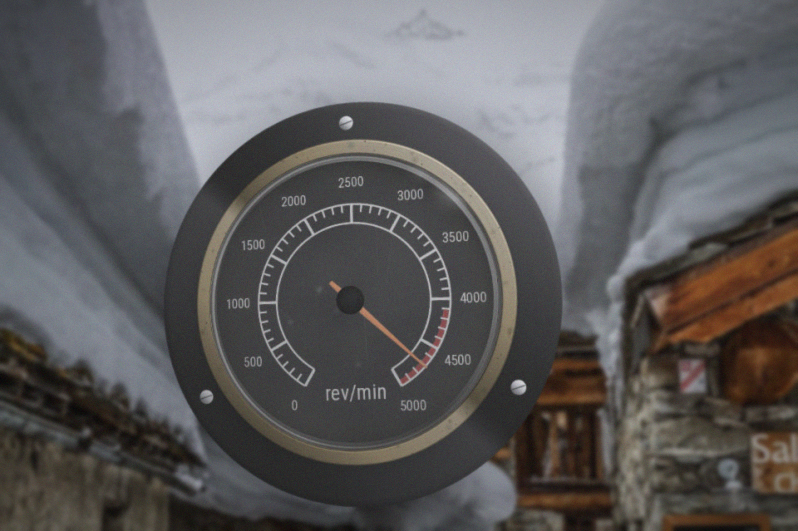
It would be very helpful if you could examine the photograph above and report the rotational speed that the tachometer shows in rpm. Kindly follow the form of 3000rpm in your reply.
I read 4700rpm
